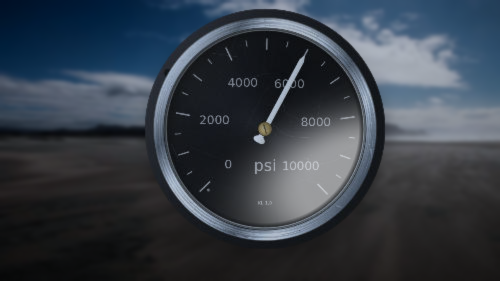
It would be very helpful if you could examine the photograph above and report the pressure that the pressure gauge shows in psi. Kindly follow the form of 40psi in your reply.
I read 6000psi
